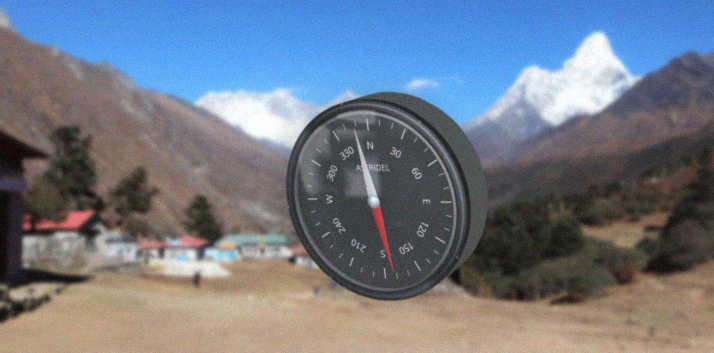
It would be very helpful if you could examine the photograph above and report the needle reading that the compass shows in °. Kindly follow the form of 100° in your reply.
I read 170°
